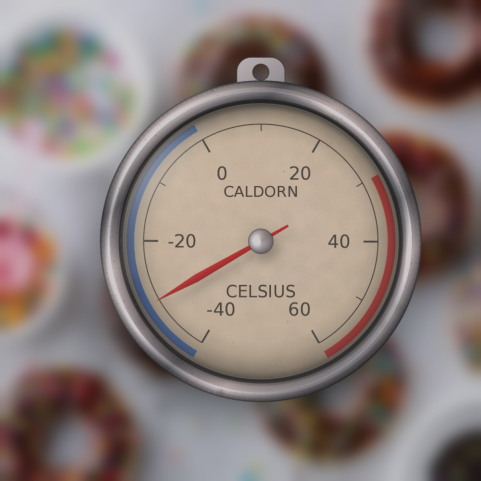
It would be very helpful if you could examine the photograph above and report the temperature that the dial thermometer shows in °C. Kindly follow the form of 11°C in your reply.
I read -30°C
